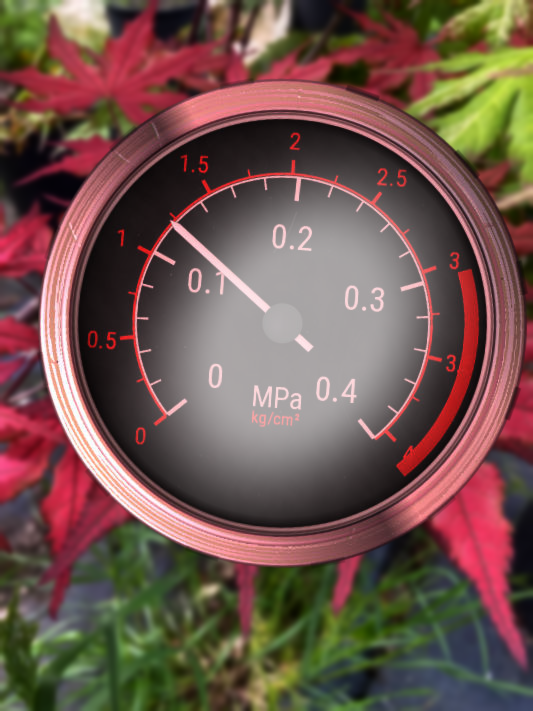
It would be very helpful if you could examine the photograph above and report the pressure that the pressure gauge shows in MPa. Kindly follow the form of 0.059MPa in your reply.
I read 0.12MPa
